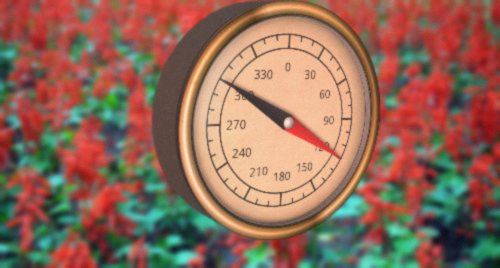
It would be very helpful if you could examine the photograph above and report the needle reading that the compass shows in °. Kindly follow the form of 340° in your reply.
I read 120°
